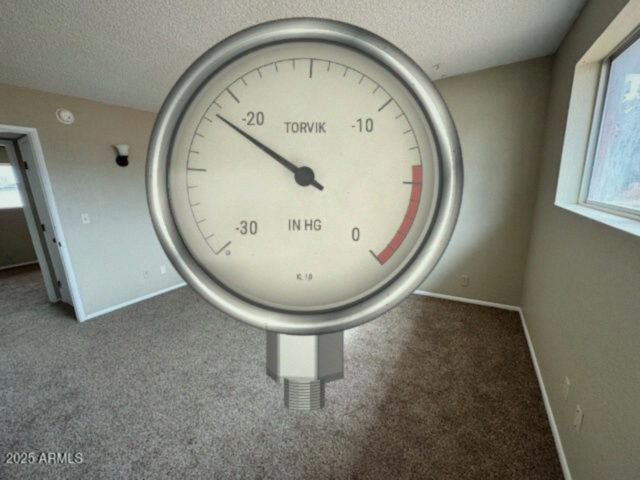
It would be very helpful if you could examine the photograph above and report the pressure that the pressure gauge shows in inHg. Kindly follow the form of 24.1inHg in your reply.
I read -21.5inHg
